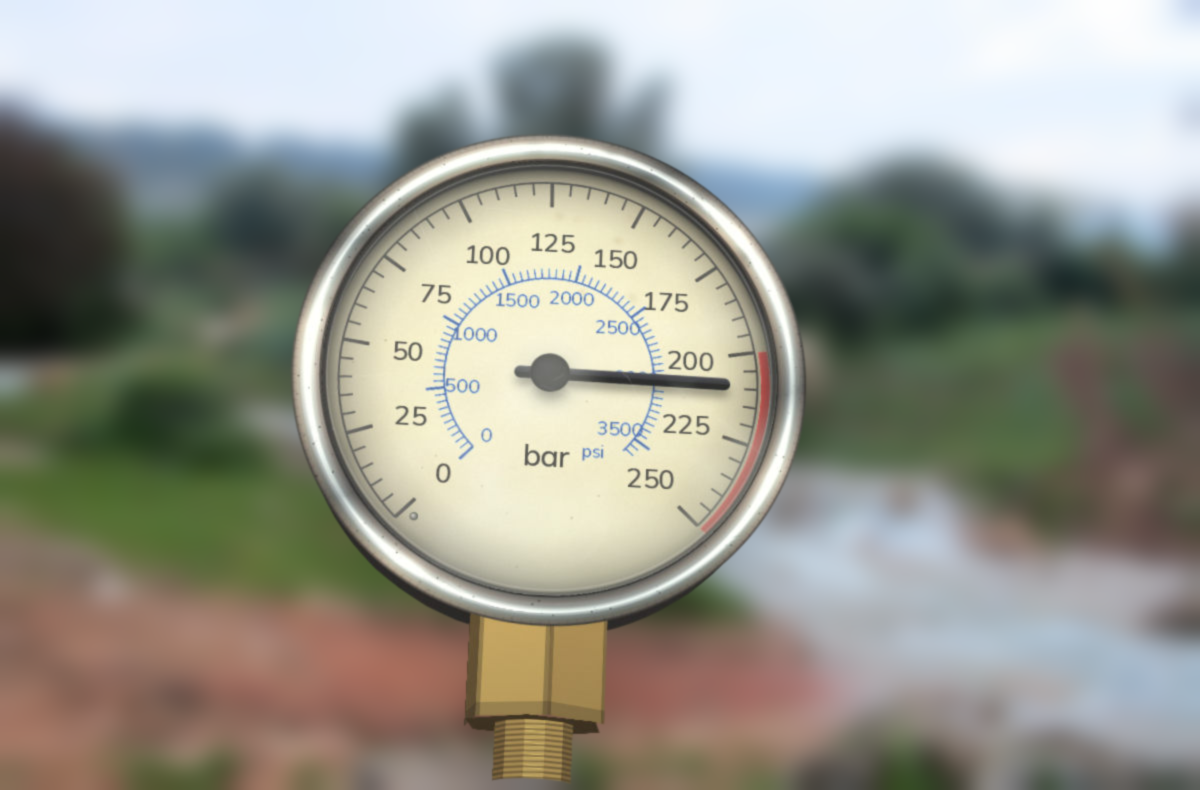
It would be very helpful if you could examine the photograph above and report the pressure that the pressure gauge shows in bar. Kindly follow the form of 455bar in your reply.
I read 210bar
